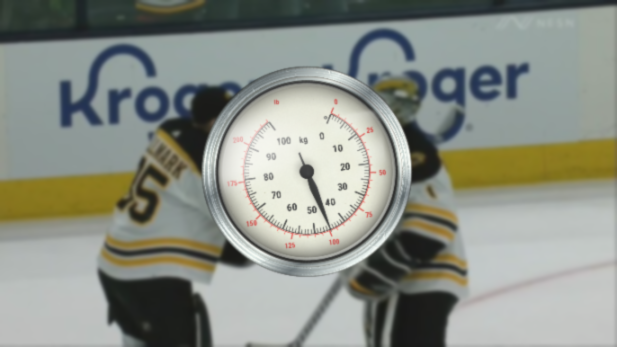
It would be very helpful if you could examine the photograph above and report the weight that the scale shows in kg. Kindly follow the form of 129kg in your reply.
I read 45kg
